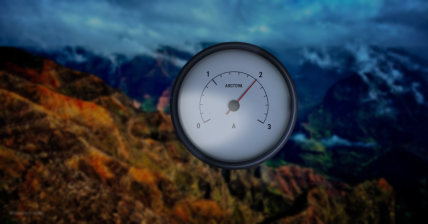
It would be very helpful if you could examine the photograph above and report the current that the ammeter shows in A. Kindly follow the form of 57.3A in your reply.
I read 2A
